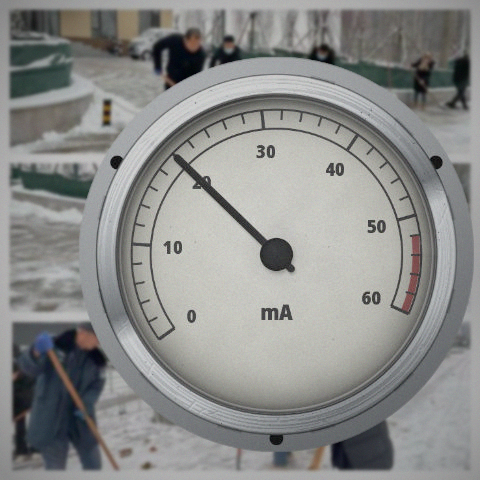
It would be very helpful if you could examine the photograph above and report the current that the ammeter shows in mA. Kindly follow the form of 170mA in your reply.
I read 20mA
